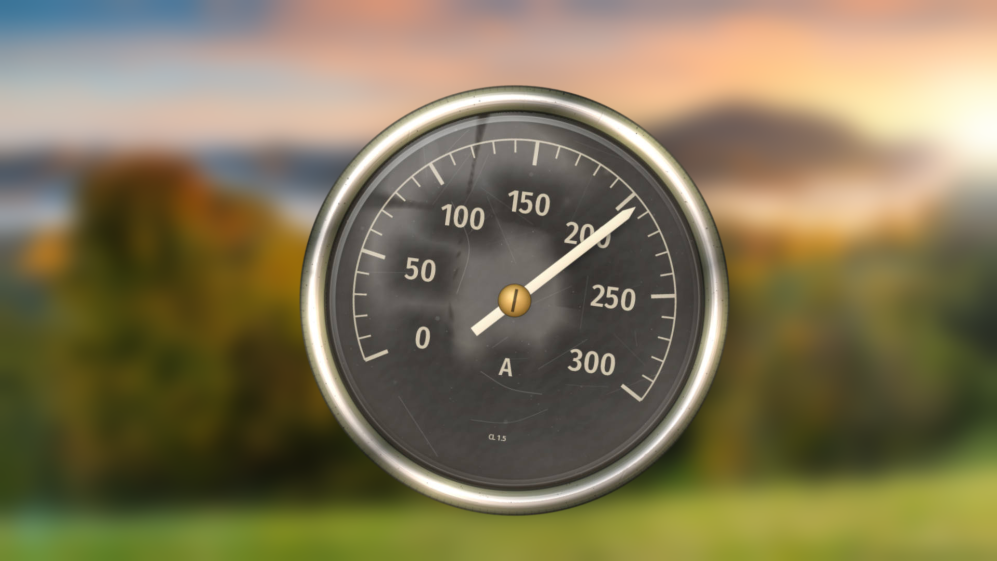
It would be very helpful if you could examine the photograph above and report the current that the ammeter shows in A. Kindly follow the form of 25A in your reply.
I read 205A
